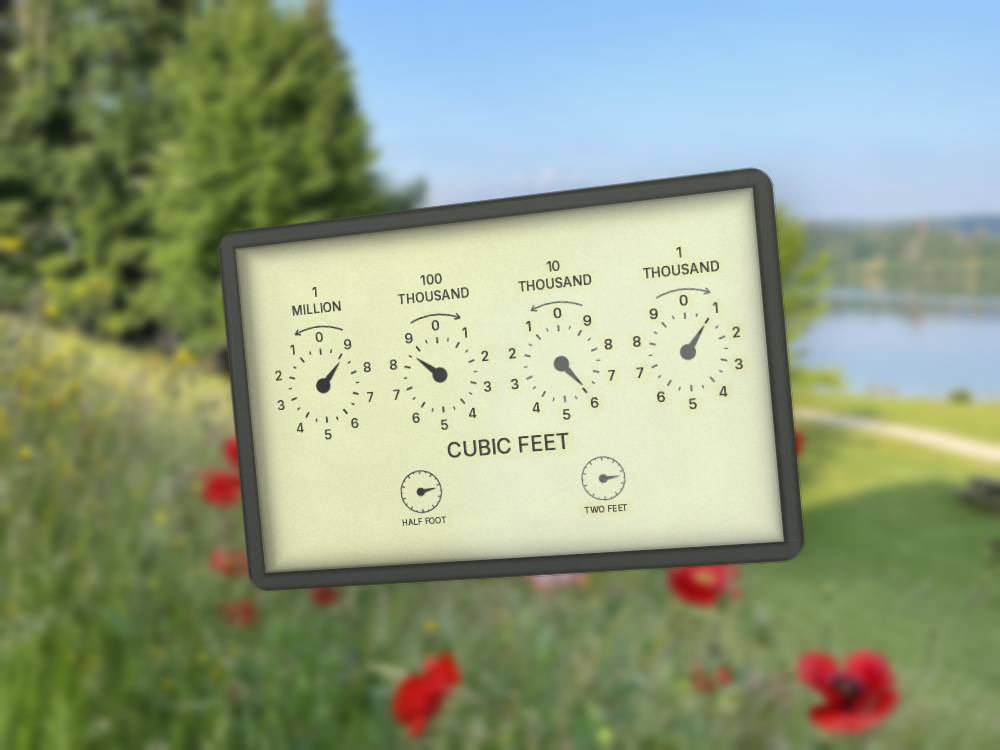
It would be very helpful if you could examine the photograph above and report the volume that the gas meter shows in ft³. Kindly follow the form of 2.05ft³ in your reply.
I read 886100ft³
